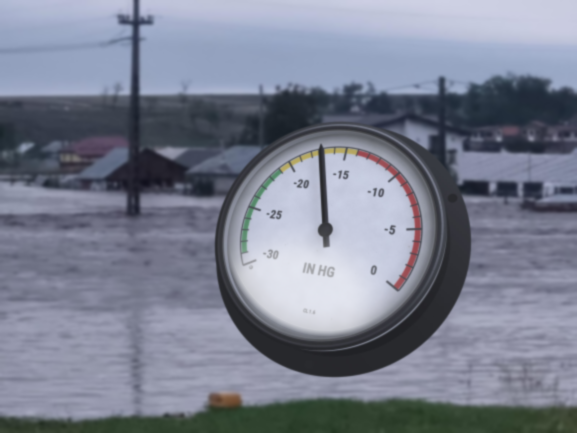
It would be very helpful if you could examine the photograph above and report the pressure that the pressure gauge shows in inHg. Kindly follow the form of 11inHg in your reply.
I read -17inHg
